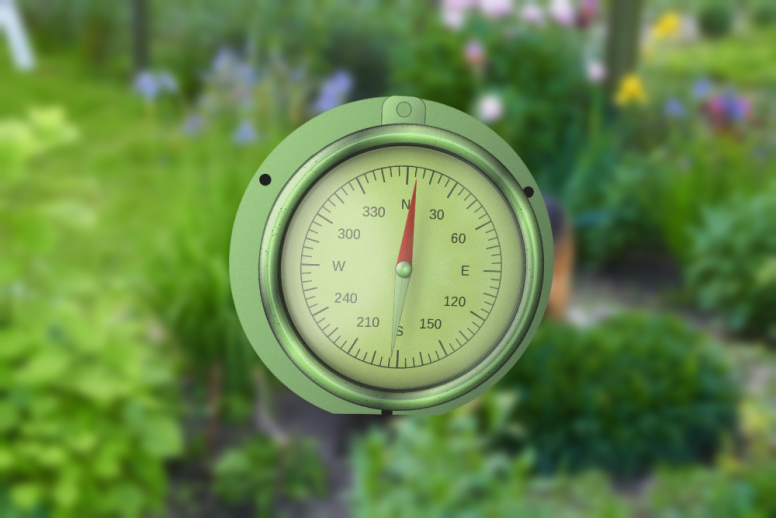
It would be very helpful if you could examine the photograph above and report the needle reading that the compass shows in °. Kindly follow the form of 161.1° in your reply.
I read 5°
